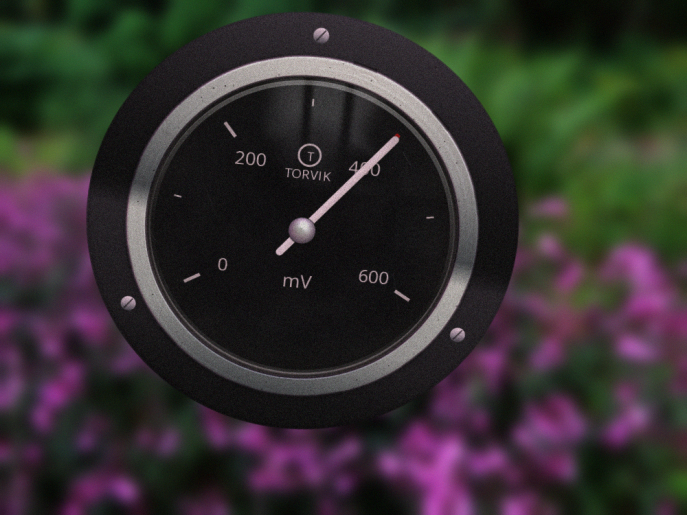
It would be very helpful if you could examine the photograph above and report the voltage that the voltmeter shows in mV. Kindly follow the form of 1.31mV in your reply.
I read 400mV
